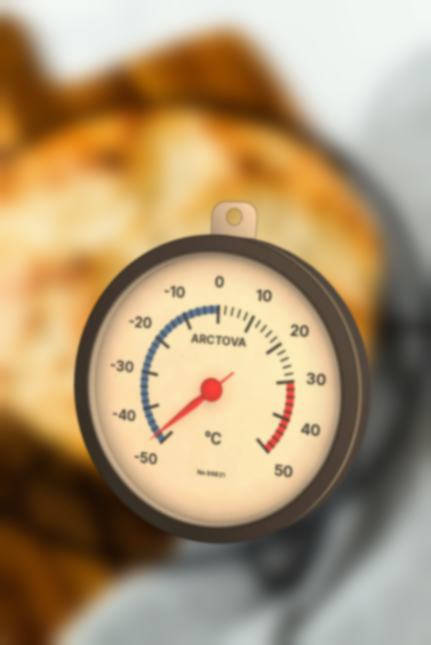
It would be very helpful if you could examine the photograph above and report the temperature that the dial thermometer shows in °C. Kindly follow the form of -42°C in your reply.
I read -48°C
